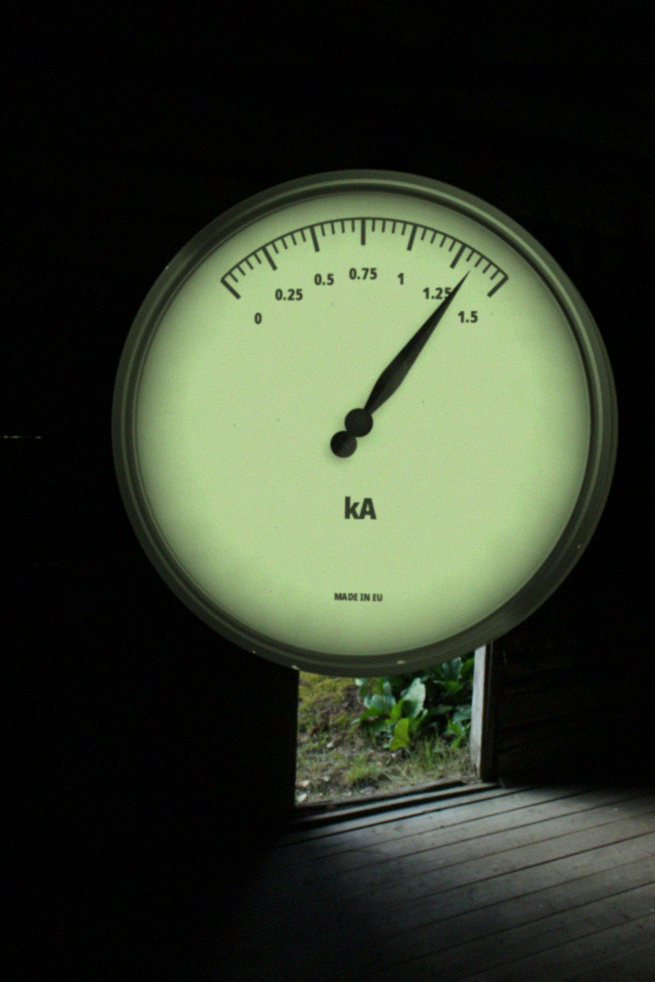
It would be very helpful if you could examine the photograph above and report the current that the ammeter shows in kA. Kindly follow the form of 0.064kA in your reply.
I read 1.35kA
